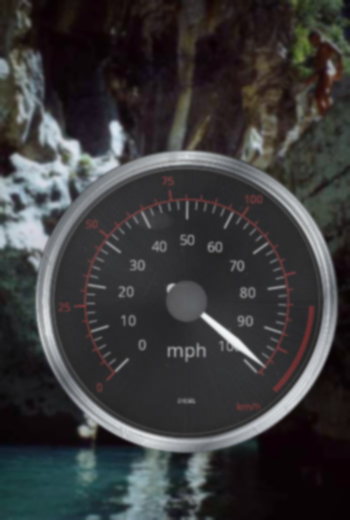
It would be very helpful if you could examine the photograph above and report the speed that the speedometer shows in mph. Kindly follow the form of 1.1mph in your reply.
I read 98mph
